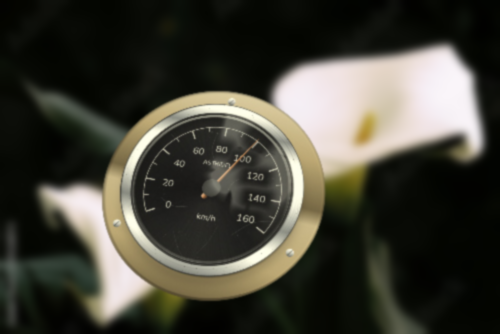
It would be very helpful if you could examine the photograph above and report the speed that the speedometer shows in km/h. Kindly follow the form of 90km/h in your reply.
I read 100km/h
